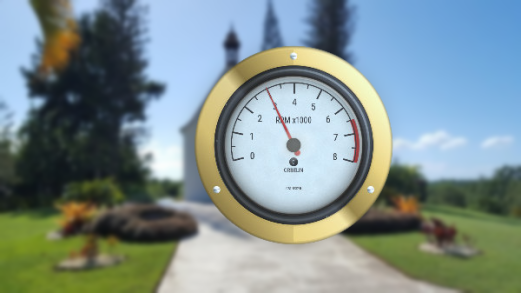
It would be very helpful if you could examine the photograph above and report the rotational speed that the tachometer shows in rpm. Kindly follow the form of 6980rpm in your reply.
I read 3000rpm
